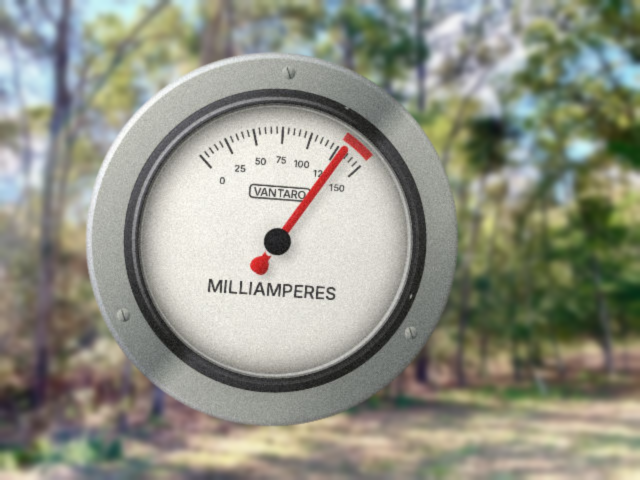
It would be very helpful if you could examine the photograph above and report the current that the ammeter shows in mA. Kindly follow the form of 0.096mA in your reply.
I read 130mA
